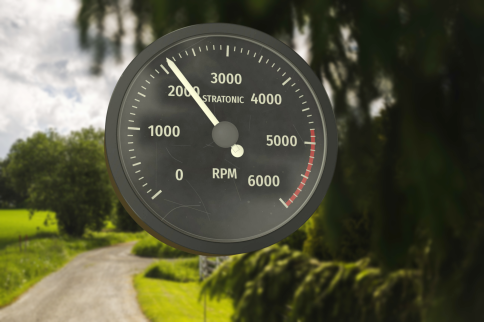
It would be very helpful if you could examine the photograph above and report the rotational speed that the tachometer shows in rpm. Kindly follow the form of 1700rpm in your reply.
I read 2100rpm
